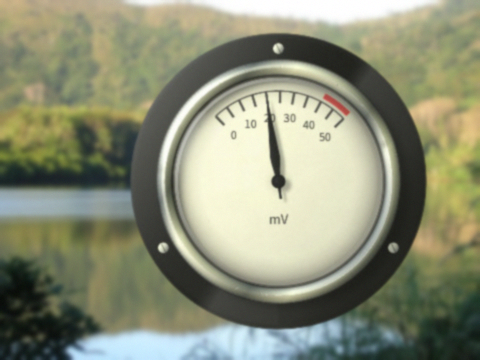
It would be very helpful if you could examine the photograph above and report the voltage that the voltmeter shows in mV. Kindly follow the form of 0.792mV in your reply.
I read 20mV
